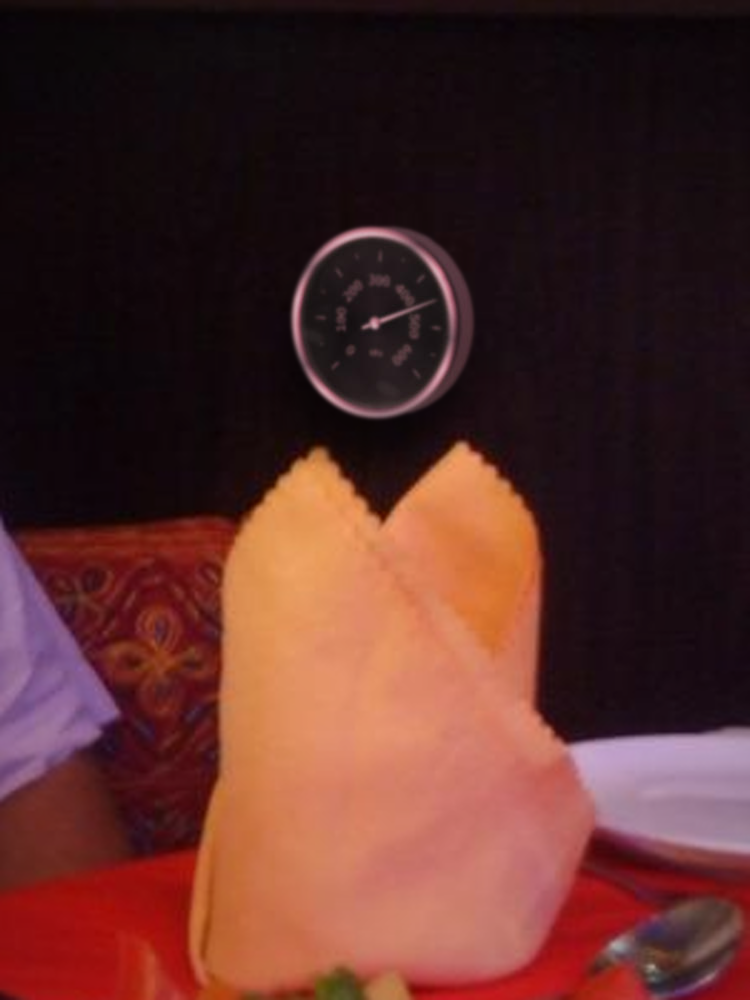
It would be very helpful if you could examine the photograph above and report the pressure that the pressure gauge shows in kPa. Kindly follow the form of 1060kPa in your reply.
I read 450kPa
